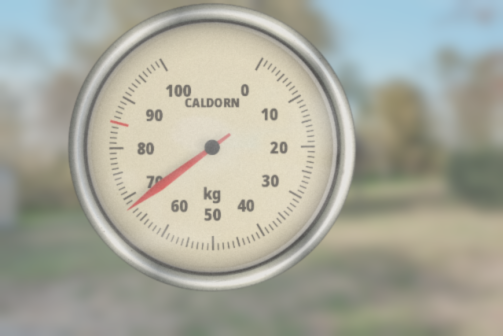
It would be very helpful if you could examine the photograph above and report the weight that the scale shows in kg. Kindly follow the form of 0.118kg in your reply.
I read 68kg
